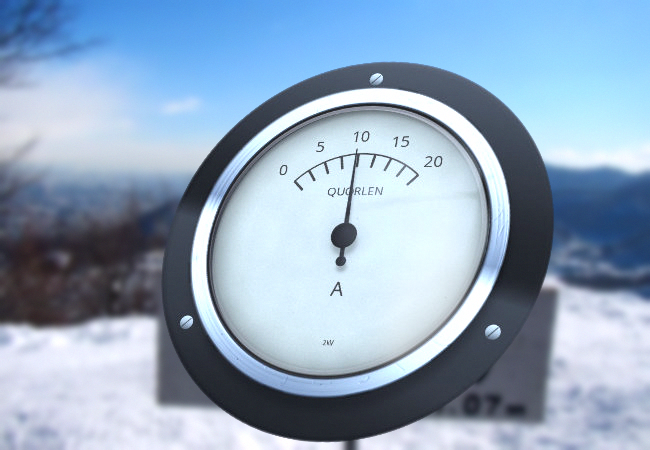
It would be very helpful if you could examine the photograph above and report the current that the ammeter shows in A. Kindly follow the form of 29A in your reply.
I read 10A
